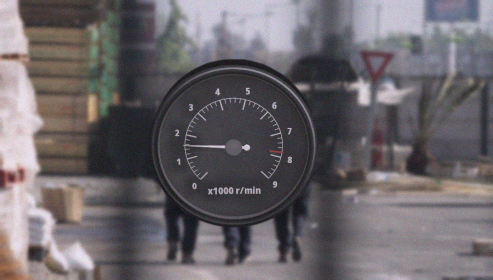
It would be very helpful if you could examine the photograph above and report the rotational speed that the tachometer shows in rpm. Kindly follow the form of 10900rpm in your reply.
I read 1600rpm
